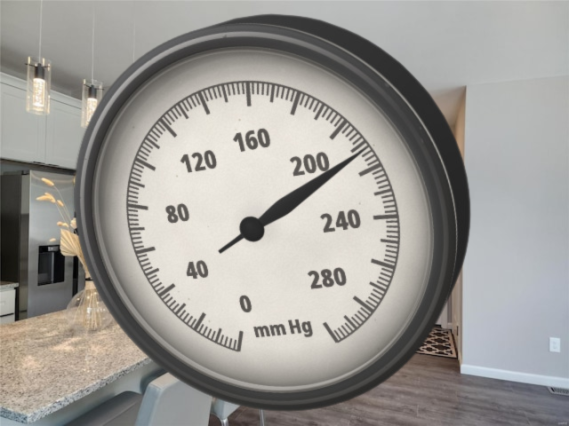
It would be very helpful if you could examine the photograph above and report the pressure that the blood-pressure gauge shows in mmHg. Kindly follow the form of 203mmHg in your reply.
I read 212mmHg
